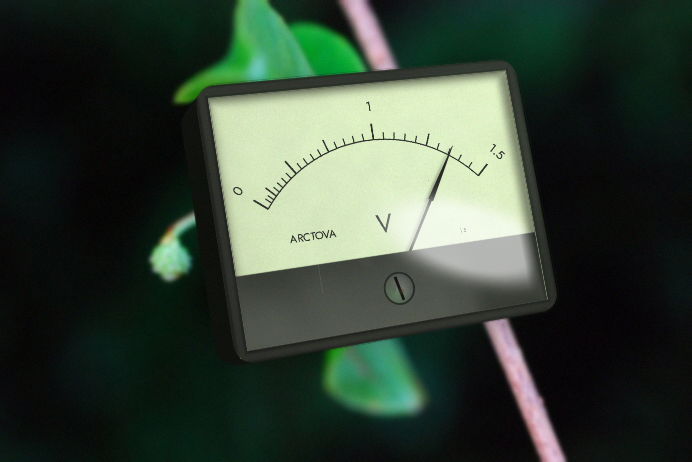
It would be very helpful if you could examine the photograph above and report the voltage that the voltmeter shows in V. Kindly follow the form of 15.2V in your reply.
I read 1.35V
